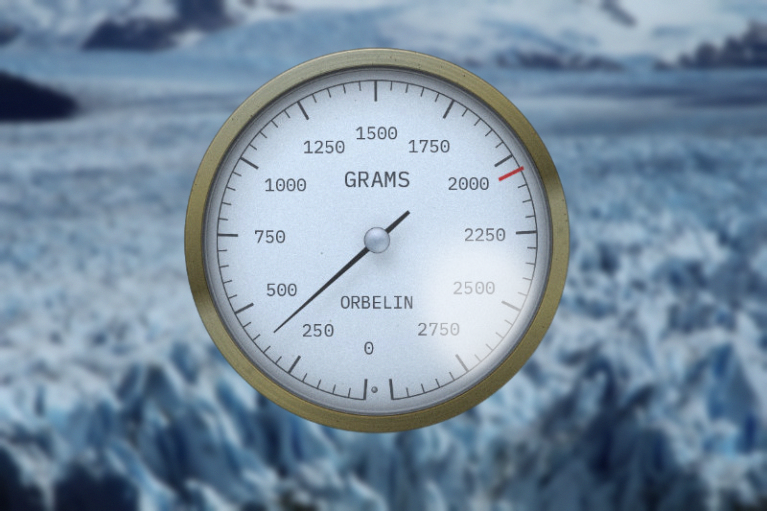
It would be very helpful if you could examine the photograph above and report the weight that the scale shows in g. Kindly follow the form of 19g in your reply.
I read 375g
